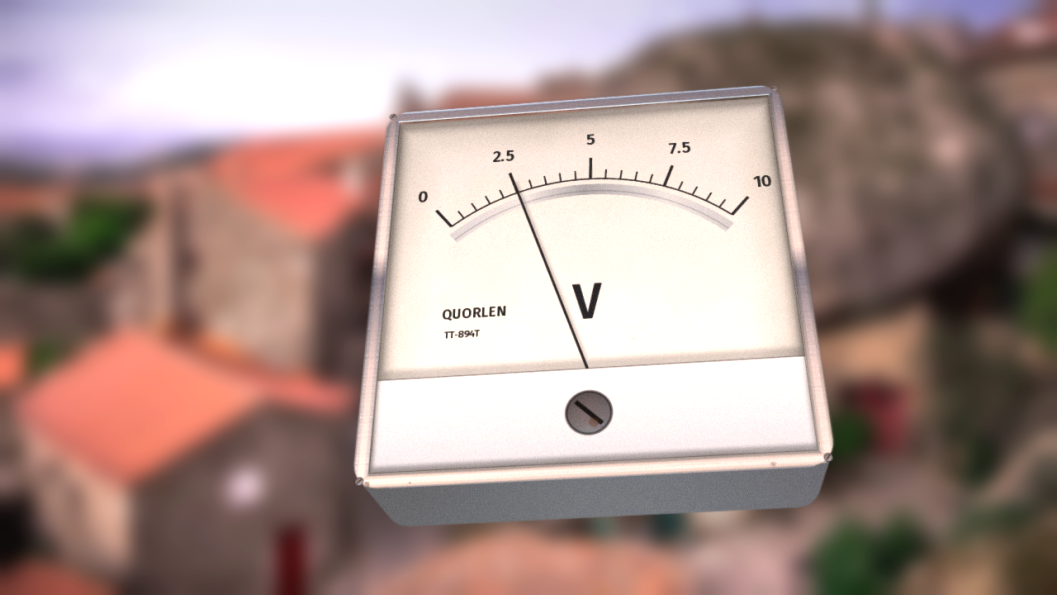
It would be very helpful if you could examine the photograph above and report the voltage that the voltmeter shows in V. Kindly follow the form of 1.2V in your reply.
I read 2.5V
